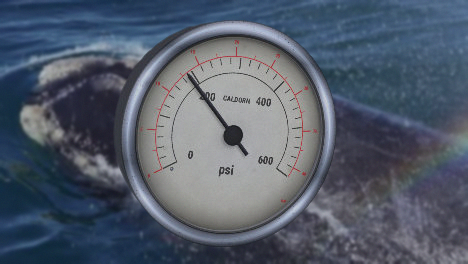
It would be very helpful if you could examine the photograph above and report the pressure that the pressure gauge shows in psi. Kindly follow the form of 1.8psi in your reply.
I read 190psi
